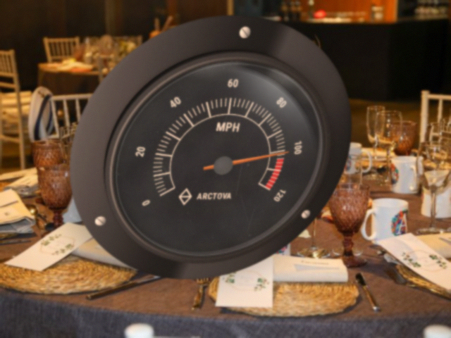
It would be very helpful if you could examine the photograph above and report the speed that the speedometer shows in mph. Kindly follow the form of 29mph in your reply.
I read 100mph
